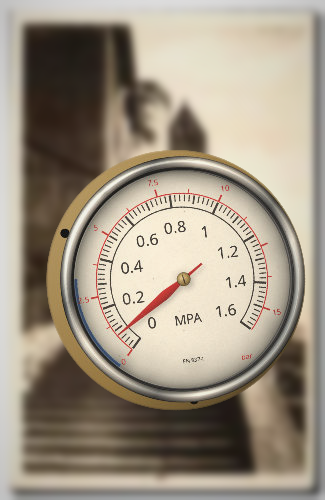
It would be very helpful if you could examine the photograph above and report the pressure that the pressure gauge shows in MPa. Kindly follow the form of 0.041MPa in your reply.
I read 0.08MPa
